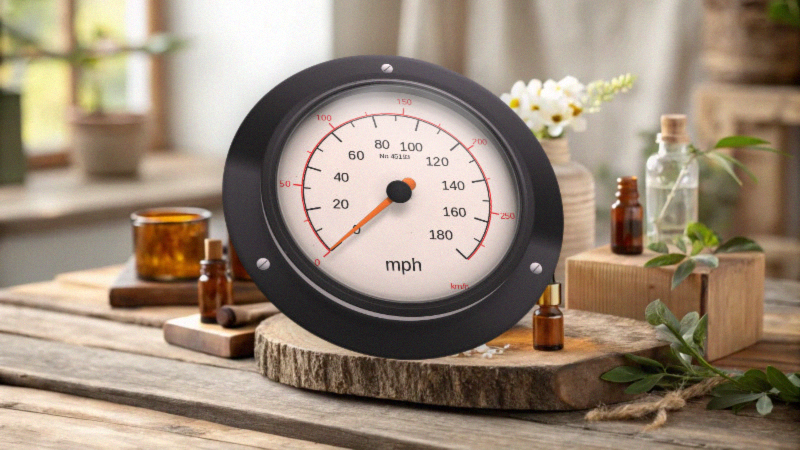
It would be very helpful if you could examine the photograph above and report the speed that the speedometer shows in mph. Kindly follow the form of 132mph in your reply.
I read 0mph
